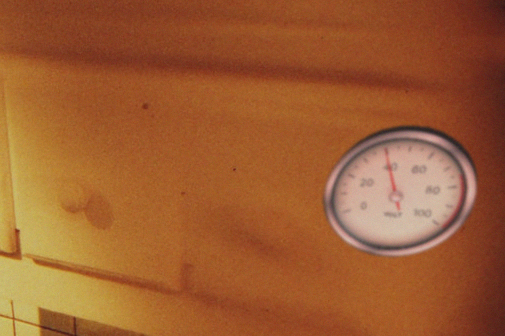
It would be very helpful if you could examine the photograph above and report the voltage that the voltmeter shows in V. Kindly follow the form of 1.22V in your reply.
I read 40V
